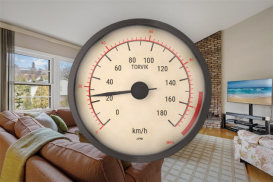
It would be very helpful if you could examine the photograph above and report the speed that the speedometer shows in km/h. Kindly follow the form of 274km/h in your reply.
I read 25km/h
